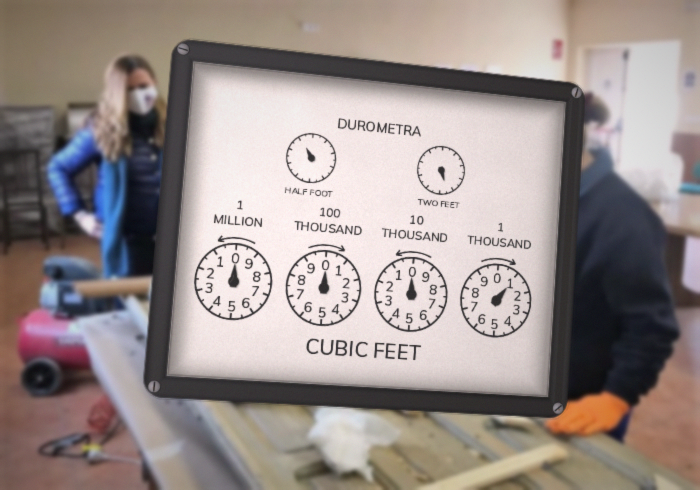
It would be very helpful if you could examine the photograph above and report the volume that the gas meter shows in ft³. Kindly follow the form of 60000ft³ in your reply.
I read 100ft³
